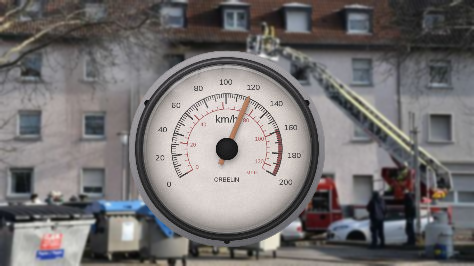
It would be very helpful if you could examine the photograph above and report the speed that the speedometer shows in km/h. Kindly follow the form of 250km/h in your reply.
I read 120km/h
